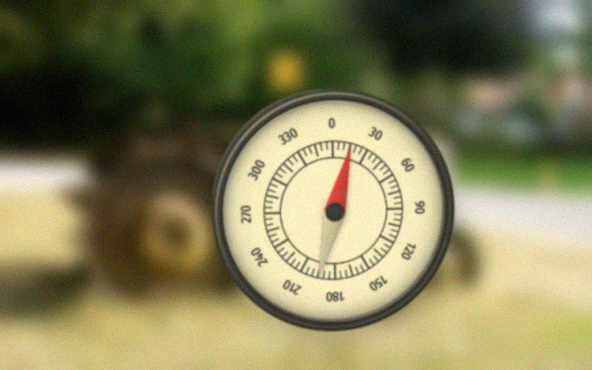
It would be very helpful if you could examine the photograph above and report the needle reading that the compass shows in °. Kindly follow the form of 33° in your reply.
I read 15°
